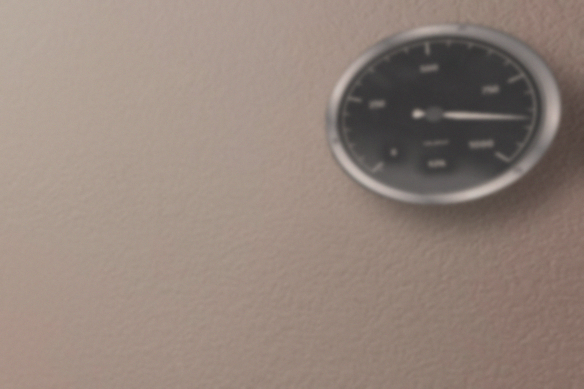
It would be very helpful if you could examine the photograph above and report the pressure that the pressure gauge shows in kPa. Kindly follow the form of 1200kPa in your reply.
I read 875kPa
